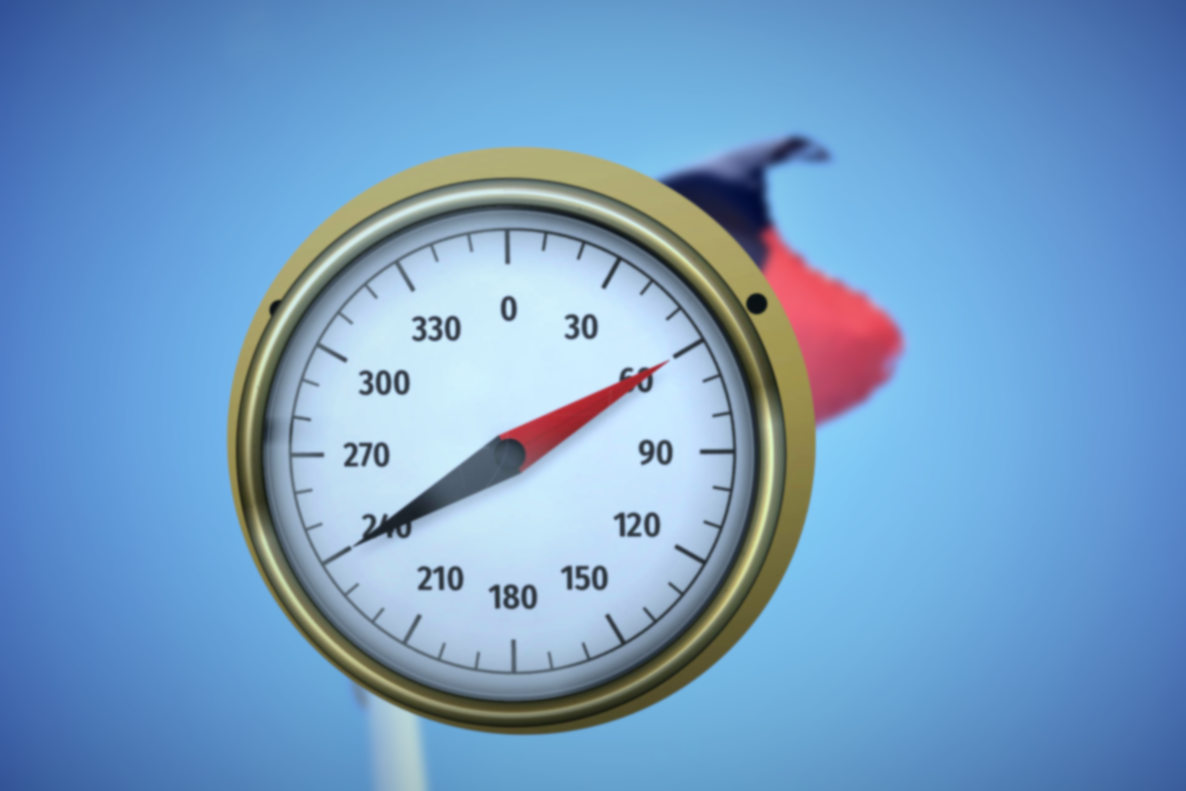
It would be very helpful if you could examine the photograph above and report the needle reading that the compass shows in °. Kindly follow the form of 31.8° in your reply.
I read 60°
